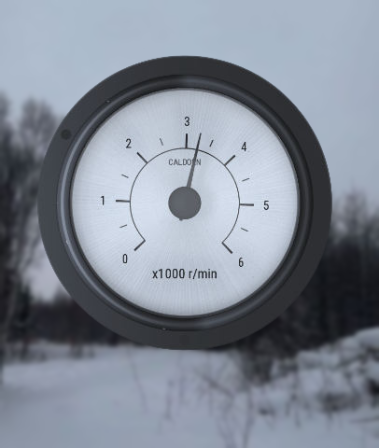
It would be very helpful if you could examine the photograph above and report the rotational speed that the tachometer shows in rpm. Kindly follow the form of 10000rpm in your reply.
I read 3250rpm
